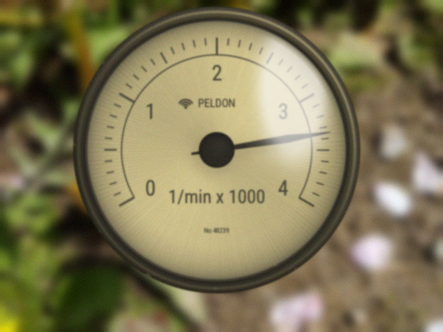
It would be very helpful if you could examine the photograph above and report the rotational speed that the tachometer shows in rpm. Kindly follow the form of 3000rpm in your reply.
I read 3350rpm
